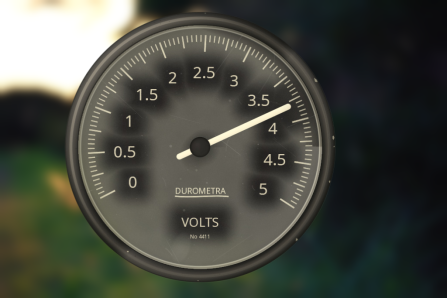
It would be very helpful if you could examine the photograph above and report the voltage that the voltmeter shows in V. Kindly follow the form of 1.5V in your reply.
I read 3.8V
